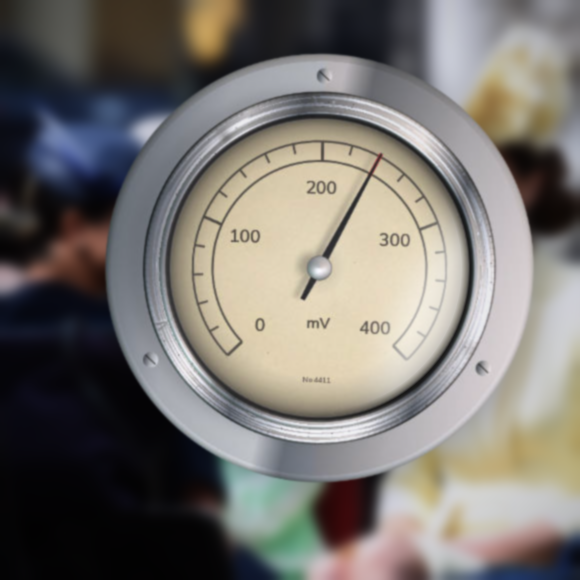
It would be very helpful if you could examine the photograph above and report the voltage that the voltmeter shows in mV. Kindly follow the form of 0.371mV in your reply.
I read 240mV
